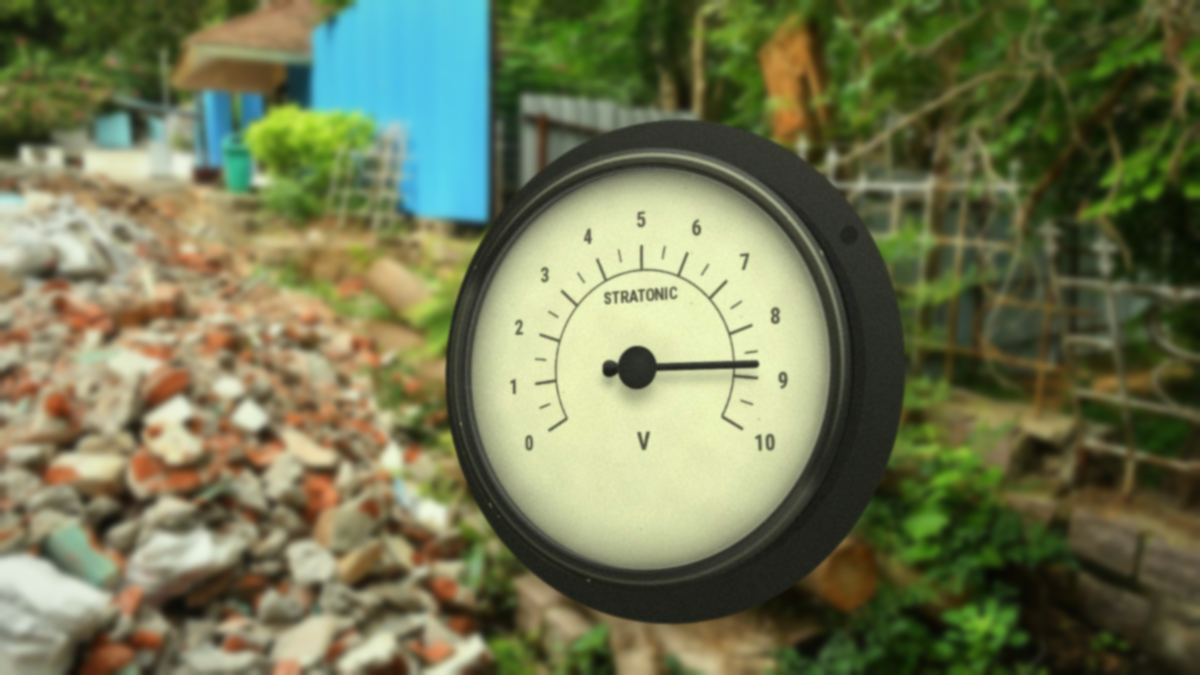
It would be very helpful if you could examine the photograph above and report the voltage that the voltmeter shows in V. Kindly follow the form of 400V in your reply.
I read 8.75V
